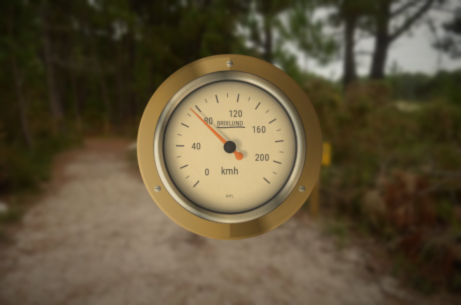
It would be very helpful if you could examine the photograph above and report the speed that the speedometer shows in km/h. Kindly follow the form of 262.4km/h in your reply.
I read 75km/h
